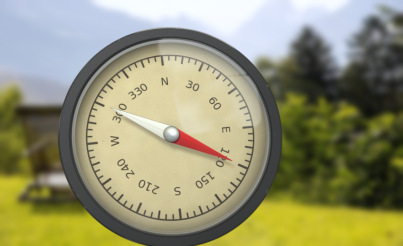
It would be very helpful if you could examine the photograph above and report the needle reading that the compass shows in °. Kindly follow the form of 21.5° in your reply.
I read 120°
